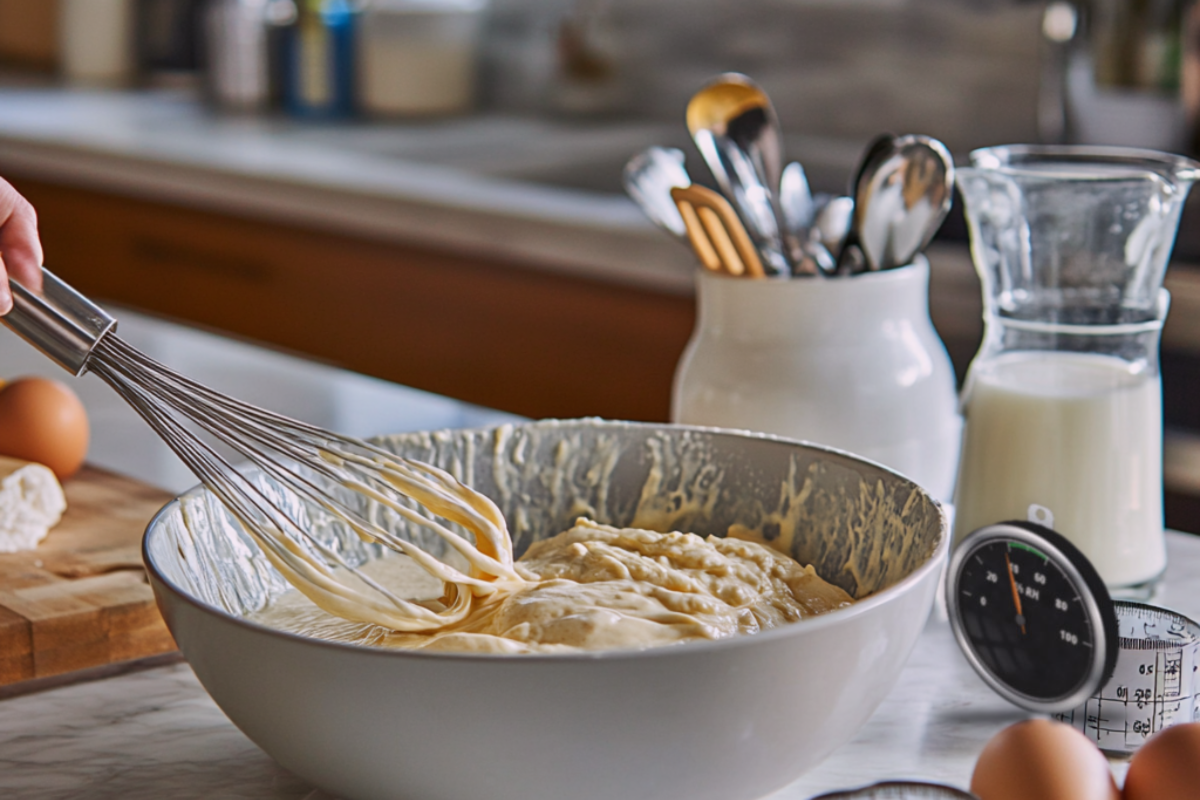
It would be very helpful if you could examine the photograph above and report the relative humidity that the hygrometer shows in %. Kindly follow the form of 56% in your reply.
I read 40%
